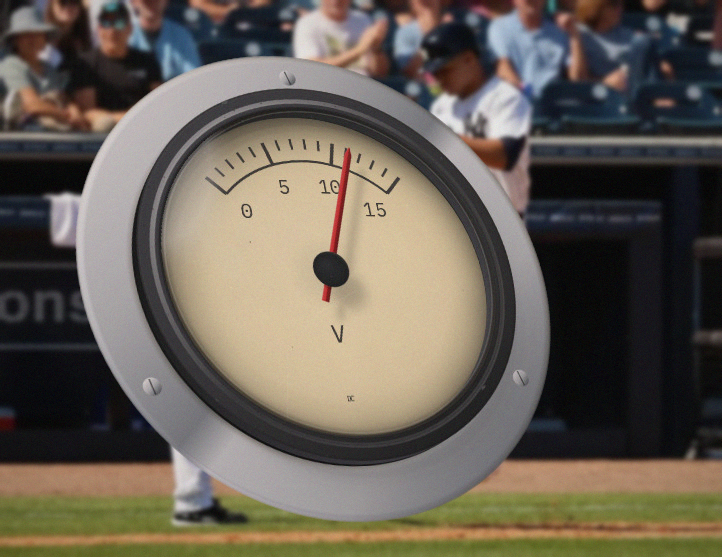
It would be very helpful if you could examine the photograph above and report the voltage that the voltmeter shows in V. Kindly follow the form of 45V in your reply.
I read 11V
